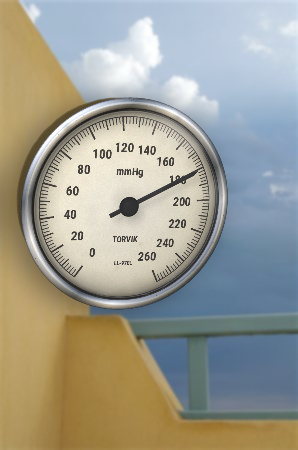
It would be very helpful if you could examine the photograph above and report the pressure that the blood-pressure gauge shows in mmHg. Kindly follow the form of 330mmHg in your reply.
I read 180mmHg
